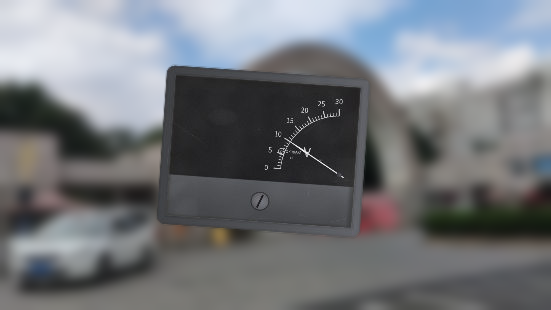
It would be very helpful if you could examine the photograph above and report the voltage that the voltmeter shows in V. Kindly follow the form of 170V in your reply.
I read 10V
